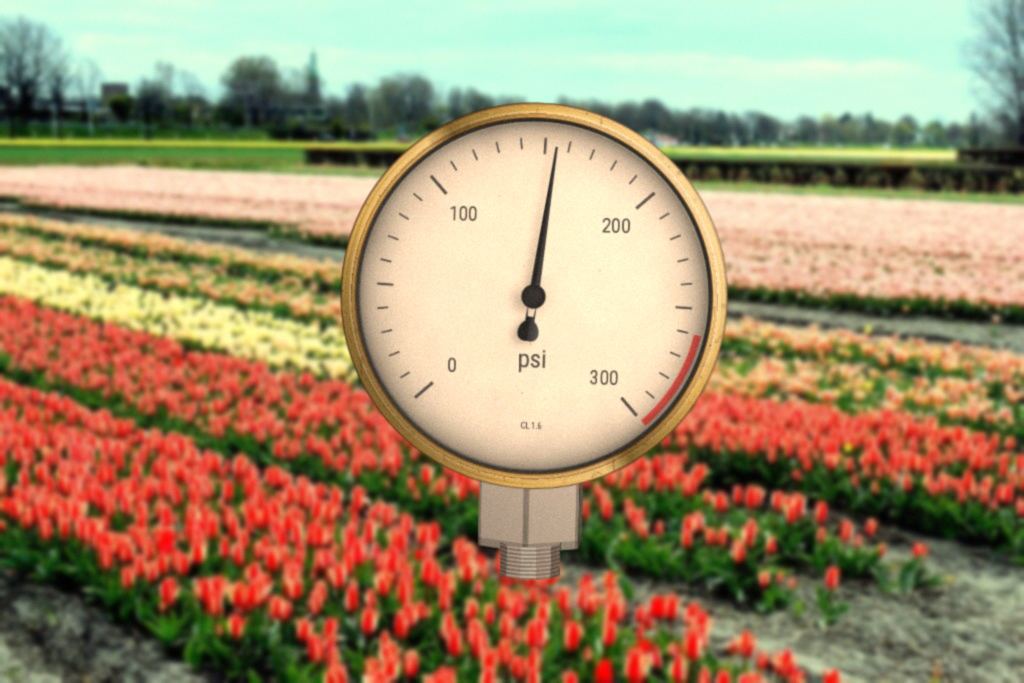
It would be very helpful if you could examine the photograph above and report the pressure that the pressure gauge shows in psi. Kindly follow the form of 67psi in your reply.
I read 155psi
